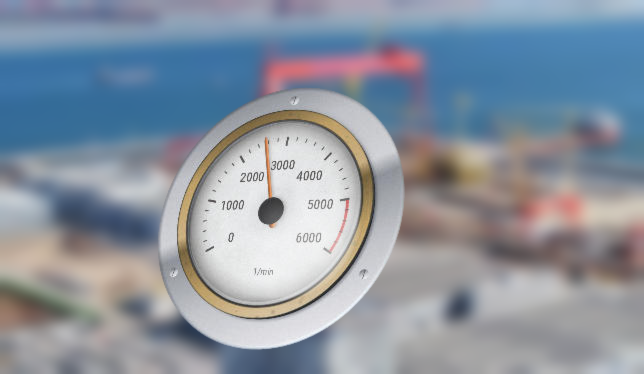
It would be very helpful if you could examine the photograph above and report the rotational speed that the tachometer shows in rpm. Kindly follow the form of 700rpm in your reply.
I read 2600rpm
